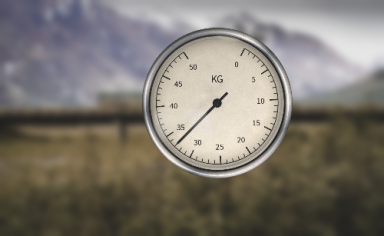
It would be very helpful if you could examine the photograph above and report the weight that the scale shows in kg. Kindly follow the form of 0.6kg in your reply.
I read 33kg
